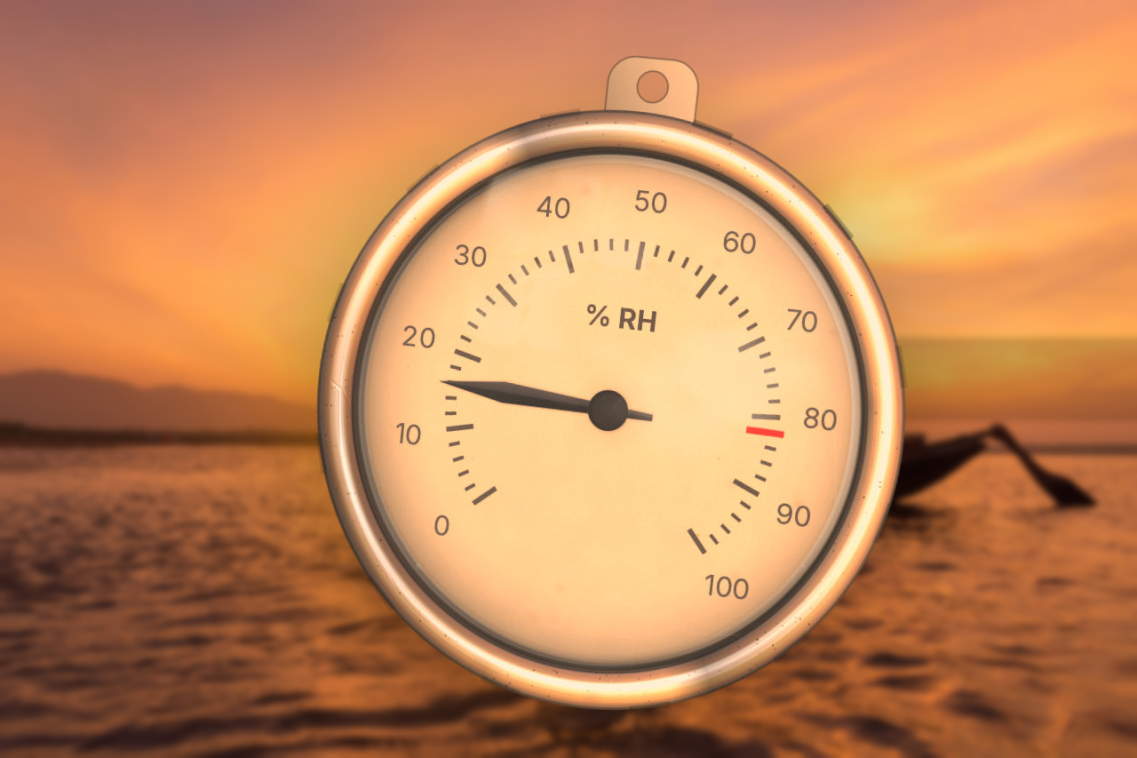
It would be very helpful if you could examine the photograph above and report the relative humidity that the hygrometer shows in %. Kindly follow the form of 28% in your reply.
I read 16%
